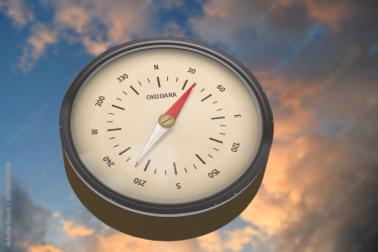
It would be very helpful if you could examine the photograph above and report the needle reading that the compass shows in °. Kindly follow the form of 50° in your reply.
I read 40°
